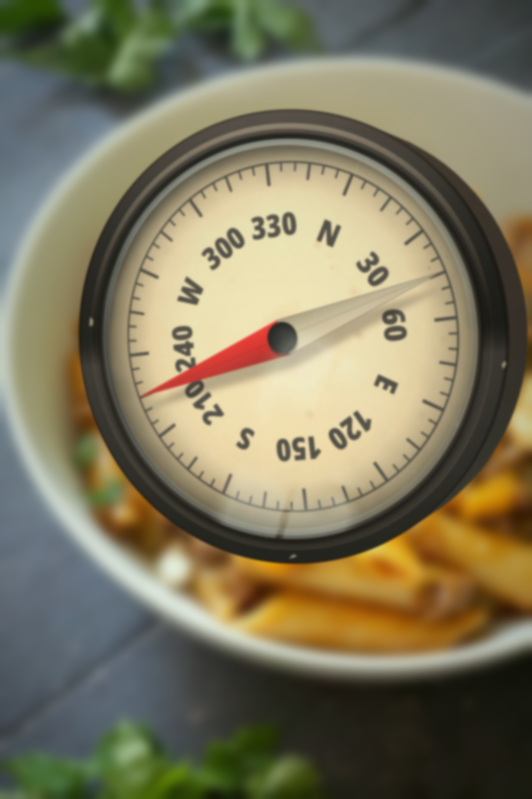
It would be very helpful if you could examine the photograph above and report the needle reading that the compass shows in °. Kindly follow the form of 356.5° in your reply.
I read 225°
